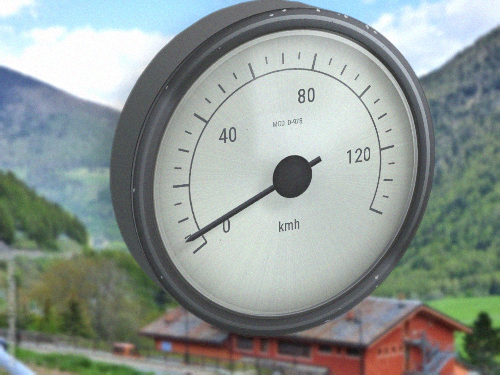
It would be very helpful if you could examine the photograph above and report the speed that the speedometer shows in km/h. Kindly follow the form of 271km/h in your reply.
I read 5km/h
